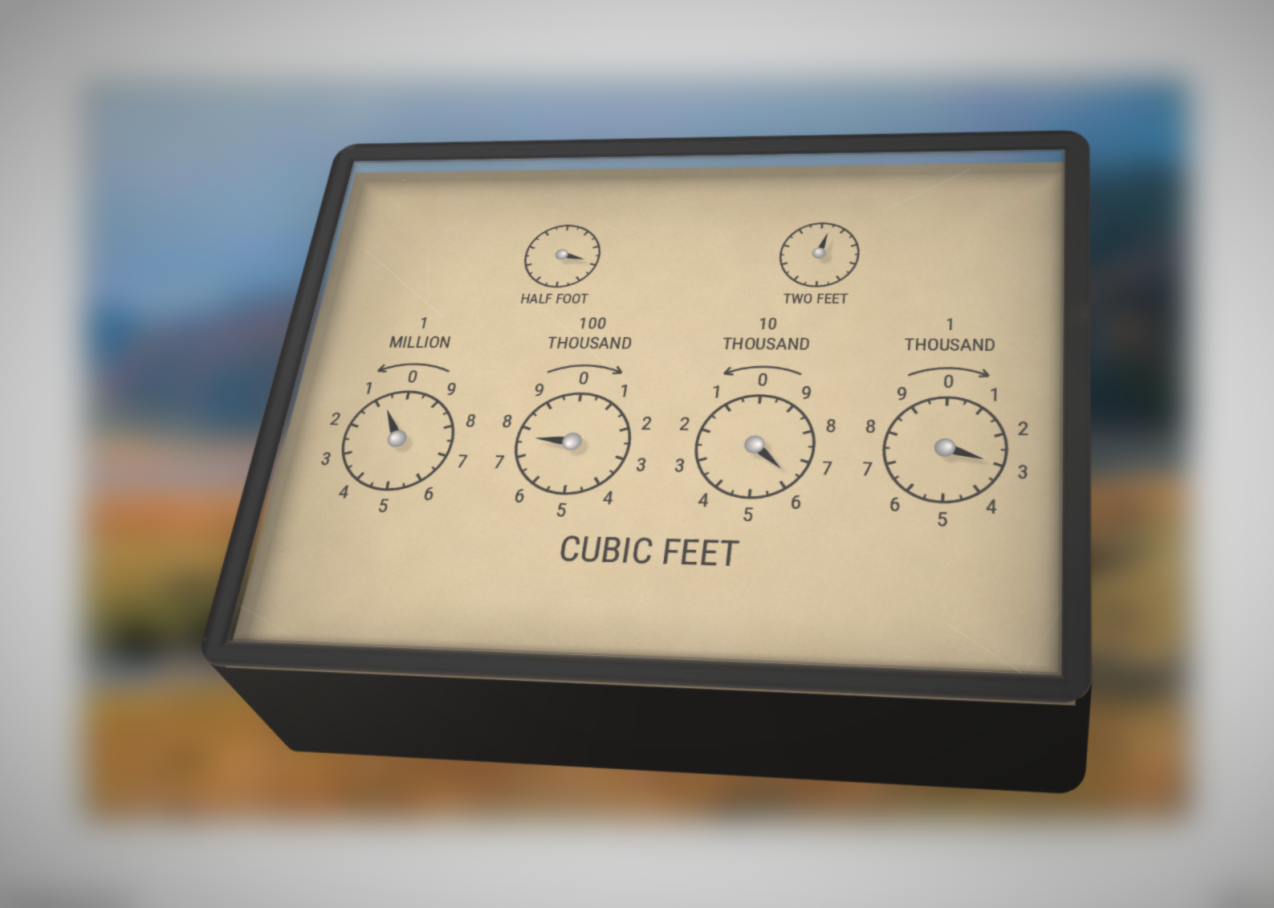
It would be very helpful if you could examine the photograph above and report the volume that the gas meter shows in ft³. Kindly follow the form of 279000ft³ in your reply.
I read 76300ft³
